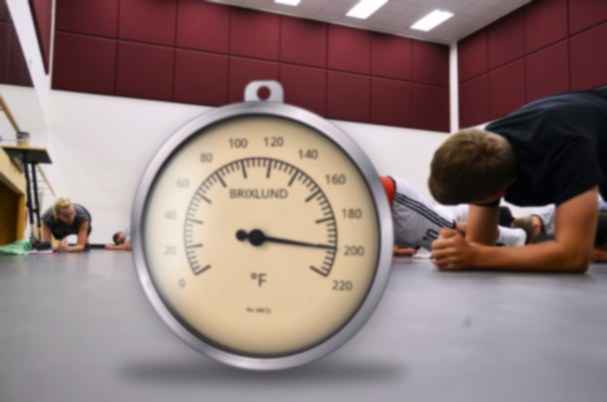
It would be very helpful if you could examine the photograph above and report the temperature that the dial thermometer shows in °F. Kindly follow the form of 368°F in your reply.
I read 200°F
